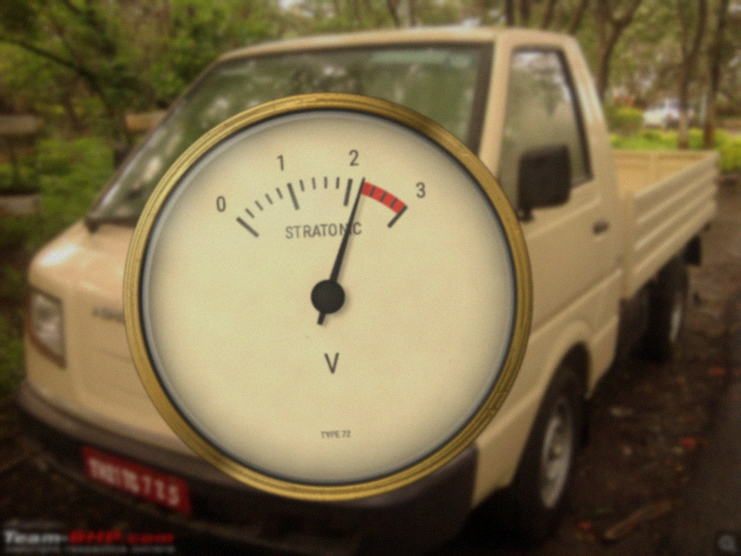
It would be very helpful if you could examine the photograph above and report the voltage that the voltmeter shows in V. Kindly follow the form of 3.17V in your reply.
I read 2.2V
